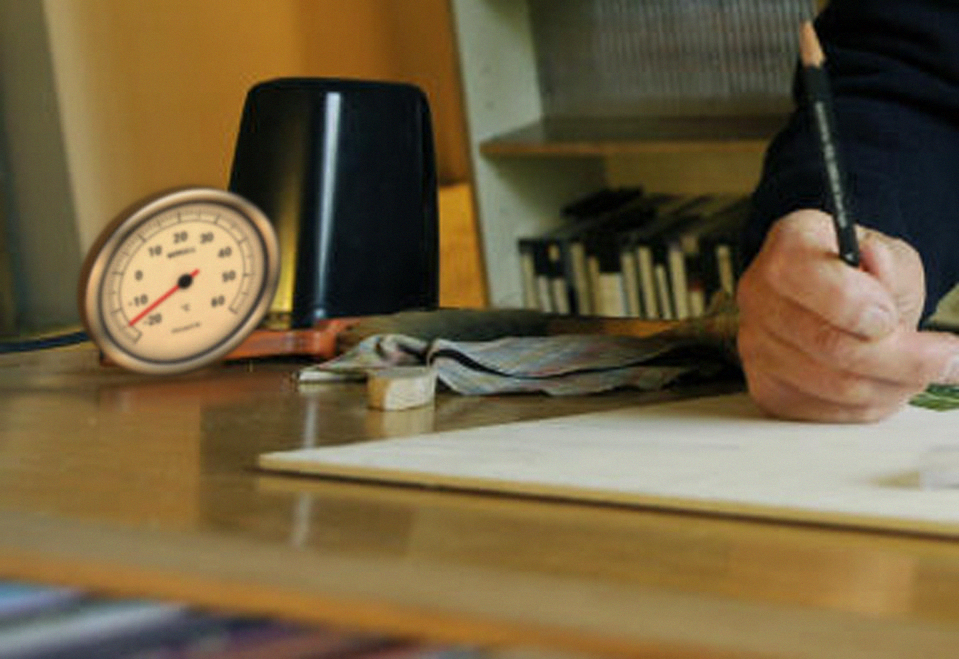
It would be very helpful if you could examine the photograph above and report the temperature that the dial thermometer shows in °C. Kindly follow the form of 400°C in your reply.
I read -15°C
